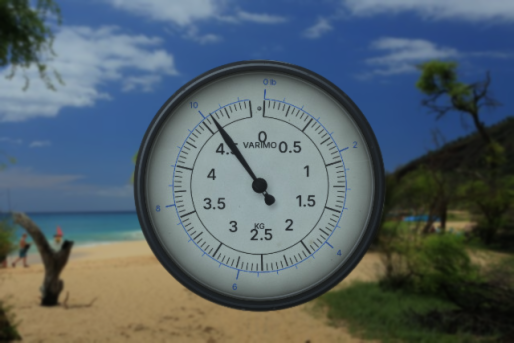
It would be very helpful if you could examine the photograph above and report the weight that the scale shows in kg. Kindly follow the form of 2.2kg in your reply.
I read 4.6kg
